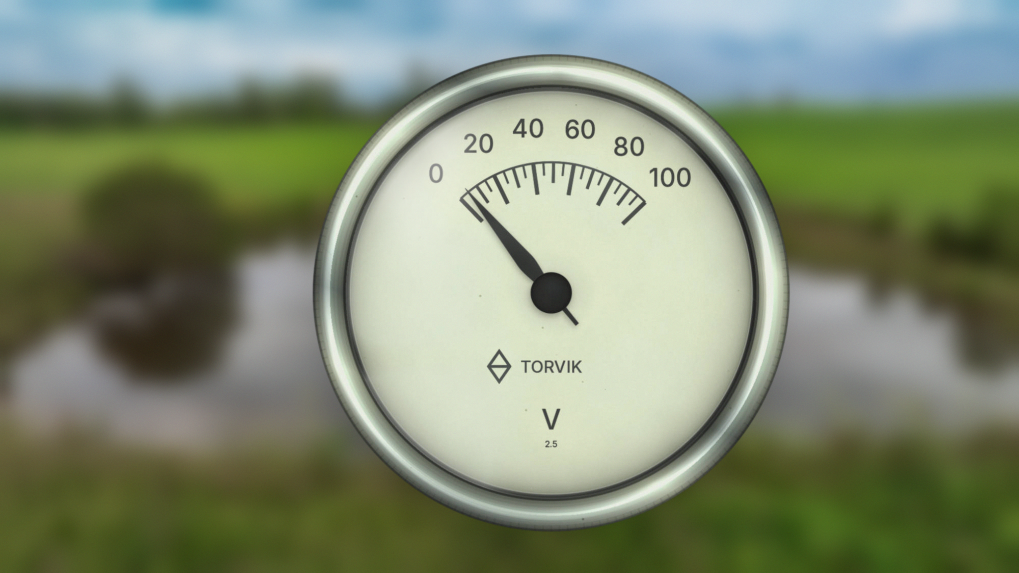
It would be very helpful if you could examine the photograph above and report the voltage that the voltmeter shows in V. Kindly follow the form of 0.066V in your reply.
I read 5V
